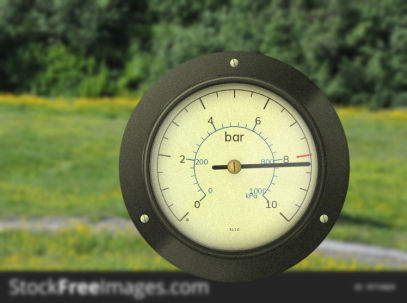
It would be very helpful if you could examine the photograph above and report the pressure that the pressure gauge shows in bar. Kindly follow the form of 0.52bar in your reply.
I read 8.25bar
